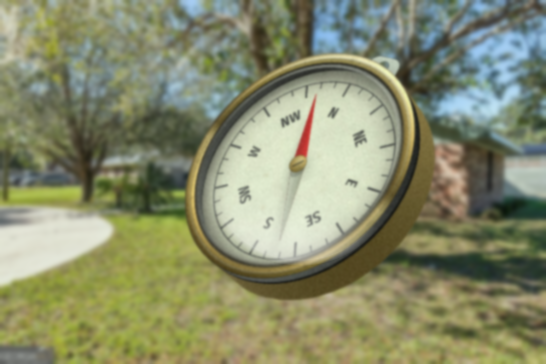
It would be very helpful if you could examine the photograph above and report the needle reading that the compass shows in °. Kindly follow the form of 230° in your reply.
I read 340°
